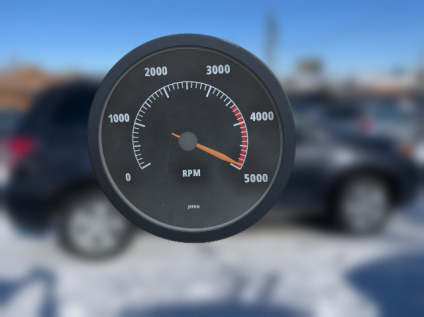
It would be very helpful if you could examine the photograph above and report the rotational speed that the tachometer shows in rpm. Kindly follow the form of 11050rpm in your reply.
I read 4900rpm
